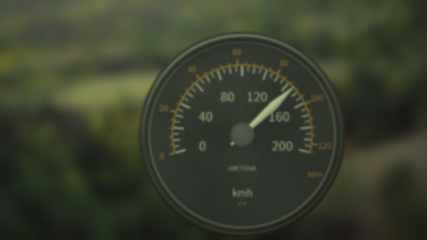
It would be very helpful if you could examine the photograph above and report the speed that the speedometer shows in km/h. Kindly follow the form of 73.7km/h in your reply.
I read 145km/h
